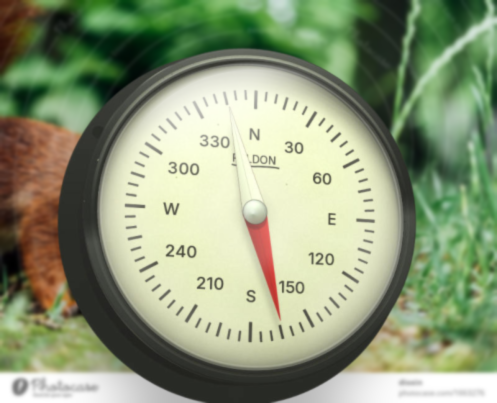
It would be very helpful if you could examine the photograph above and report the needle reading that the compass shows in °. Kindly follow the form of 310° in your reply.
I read 165°
